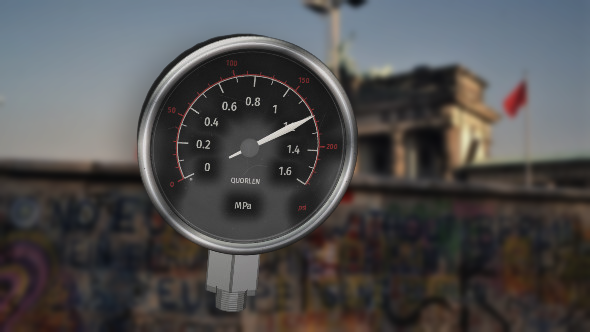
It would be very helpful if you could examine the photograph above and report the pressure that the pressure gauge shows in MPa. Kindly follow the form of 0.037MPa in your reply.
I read 1.2MPa
